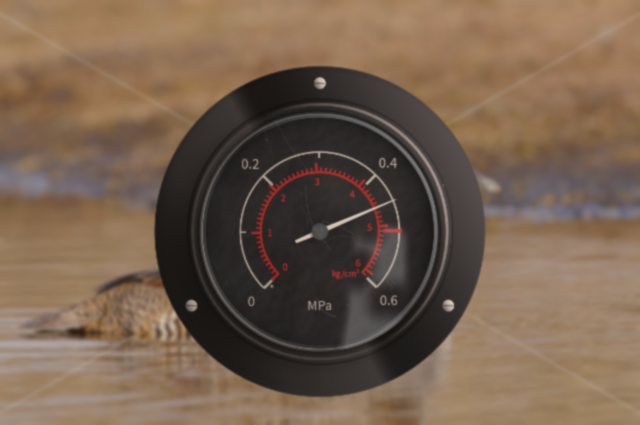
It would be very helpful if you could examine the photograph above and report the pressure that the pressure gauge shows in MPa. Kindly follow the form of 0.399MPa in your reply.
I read 0.45MPa
